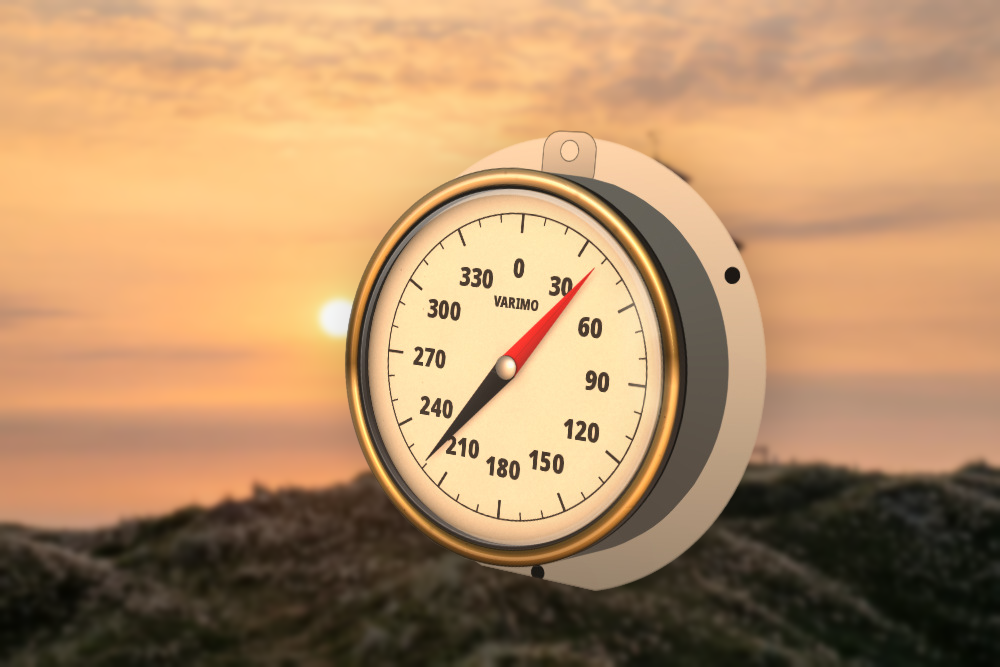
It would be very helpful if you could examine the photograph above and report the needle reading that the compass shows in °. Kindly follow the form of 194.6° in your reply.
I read 40°
